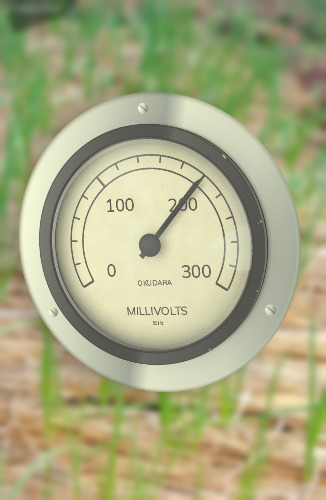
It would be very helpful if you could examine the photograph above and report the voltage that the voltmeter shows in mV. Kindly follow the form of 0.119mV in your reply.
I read 200mV
